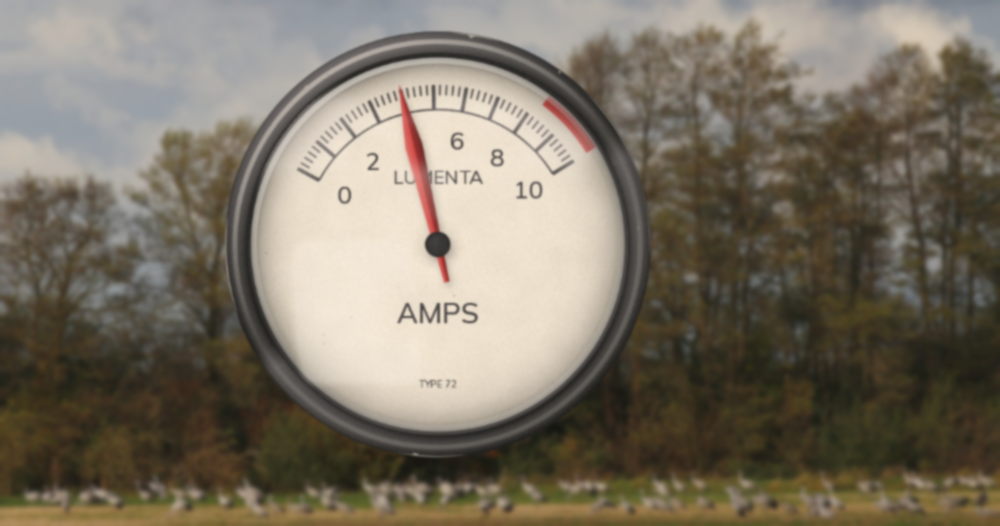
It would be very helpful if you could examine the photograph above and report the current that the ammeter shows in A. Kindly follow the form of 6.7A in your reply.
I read 4A
